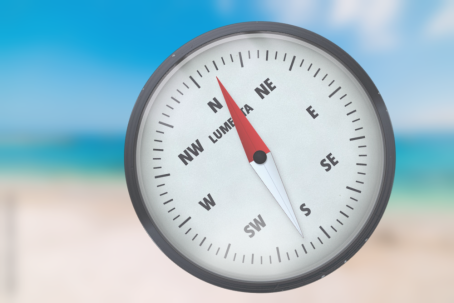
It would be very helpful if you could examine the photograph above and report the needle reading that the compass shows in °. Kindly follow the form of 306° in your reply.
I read 12.5°
